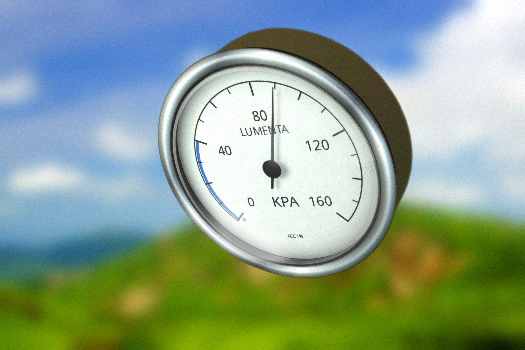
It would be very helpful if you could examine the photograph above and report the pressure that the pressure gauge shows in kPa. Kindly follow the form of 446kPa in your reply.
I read 90kPa
